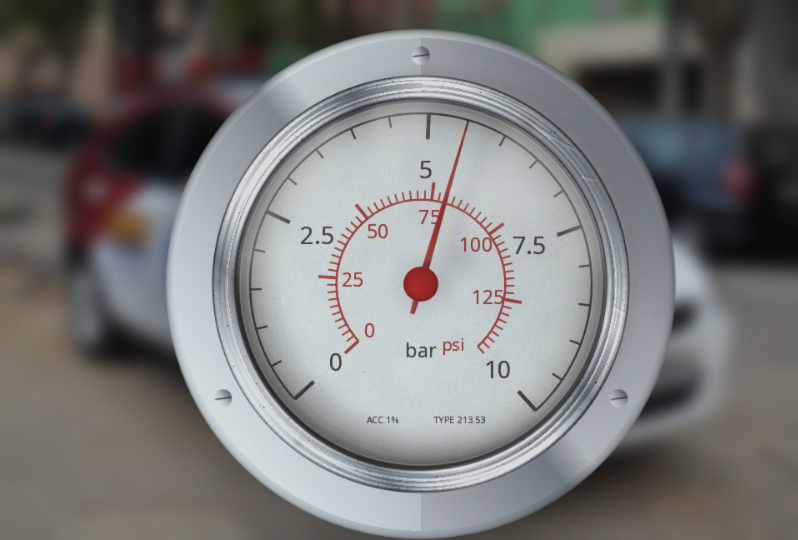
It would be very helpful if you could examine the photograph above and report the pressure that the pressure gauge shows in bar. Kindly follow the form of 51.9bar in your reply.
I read 5.5bar
